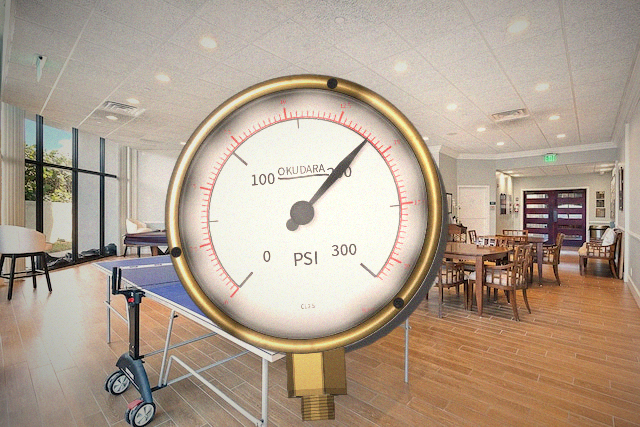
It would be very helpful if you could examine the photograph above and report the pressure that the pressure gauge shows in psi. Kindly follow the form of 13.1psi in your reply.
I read 200psi
